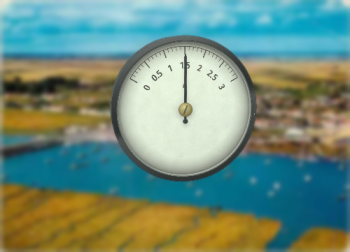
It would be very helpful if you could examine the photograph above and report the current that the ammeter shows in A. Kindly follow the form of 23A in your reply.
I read 1.5A
